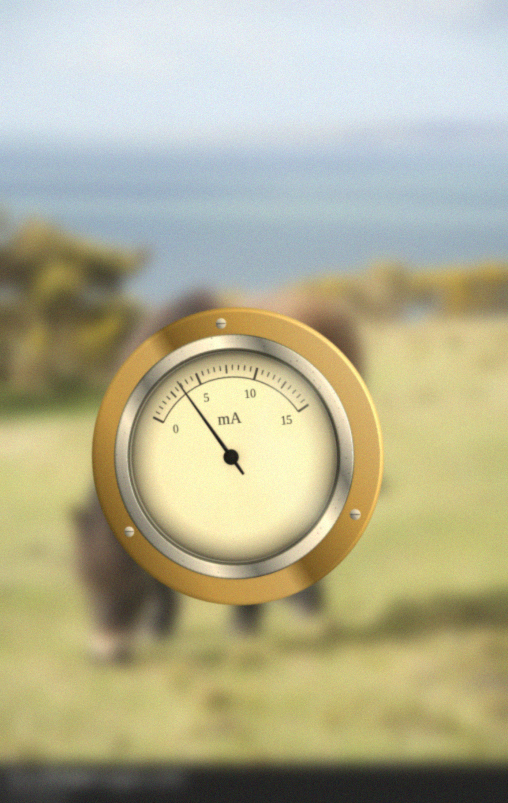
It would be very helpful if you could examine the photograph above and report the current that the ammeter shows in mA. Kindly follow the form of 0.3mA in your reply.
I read 3.5mA
